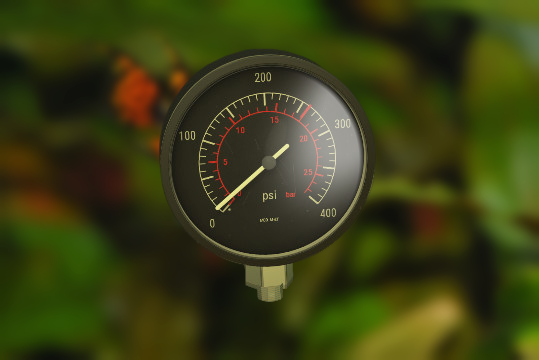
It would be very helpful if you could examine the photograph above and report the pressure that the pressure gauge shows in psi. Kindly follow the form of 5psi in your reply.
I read 10psi
